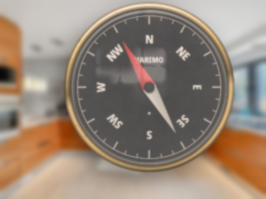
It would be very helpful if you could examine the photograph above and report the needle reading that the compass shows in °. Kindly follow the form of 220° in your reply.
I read 330°
